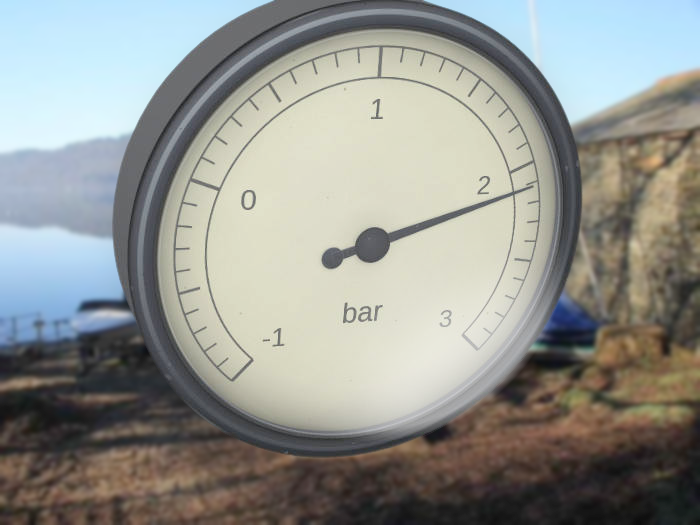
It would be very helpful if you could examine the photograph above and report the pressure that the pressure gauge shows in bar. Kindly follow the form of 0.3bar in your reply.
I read 2.1bar
